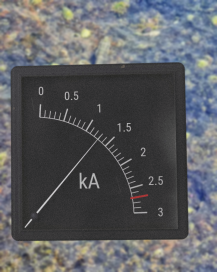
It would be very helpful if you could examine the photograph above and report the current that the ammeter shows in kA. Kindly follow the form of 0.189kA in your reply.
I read 1.3kA
